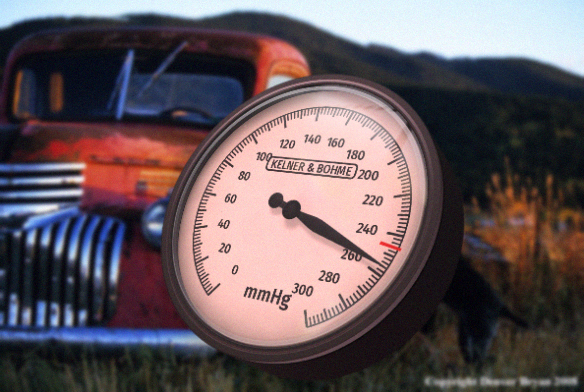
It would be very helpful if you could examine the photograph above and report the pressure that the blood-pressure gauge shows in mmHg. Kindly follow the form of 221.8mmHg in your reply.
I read 256mmHg
